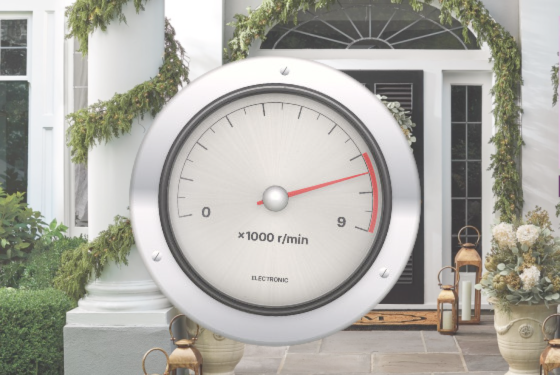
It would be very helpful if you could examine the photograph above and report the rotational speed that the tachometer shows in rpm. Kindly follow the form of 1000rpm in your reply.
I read 7500rpm
